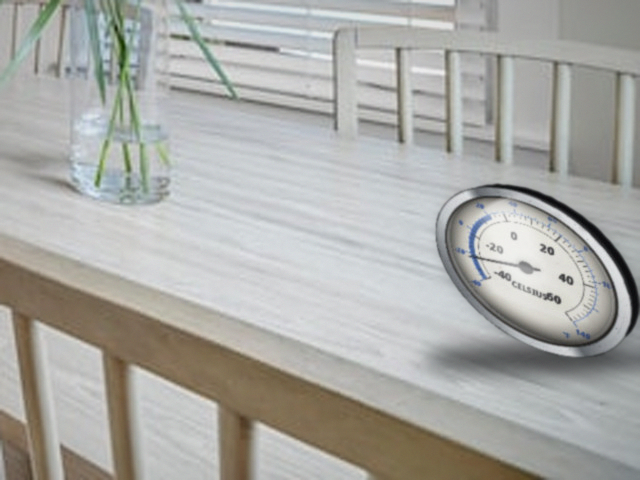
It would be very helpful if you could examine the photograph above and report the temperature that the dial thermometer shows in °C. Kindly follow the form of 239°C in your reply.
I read -30°C
